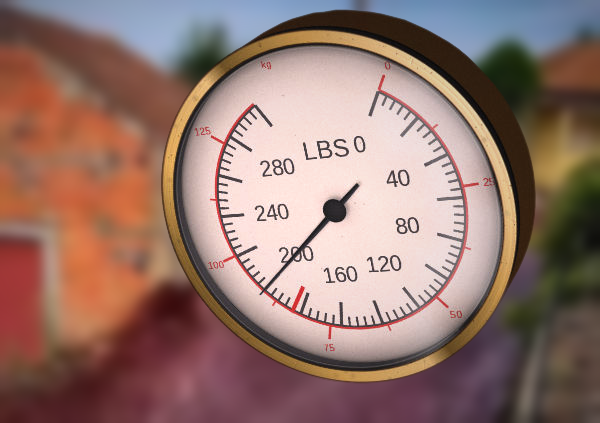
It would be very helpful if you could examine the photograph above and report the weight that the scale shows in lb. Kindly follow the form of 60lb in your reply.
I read 200lb
